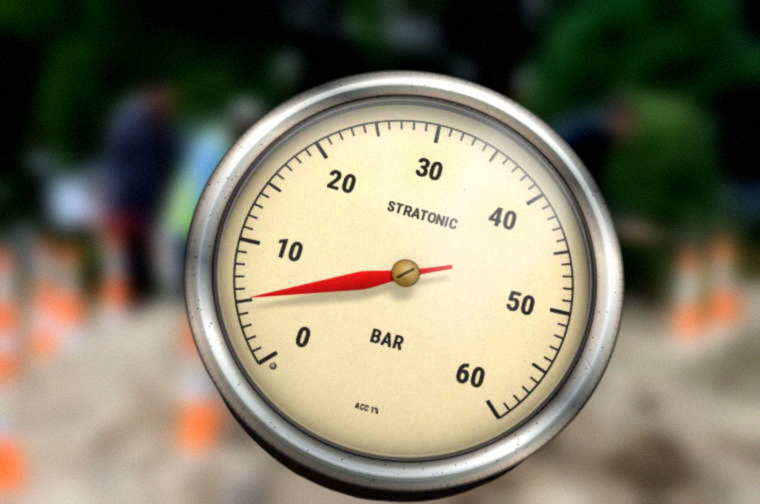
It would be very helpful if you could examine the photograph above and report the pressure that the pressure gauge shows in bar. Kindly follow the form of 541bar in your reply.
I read 5bar
